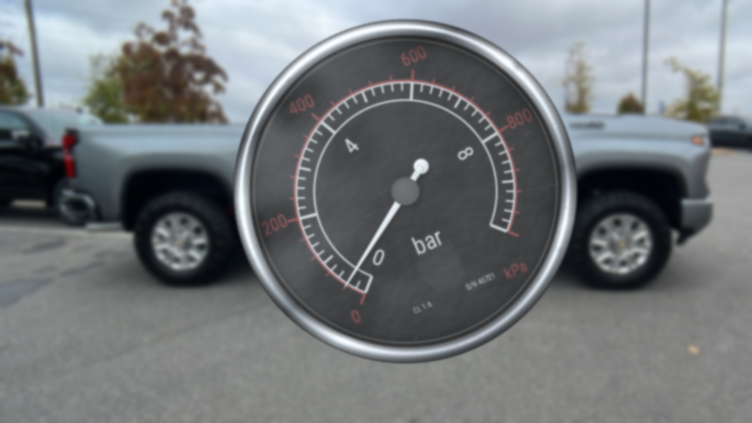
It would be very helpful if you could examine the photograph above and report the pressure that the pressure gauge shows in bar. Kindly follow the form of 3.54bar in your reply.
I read 0.4bar
